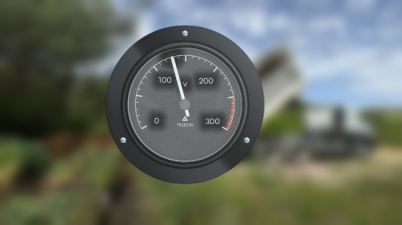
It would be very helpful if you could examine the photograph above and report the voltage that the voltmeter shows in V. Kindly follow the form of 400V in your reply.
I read 130V
